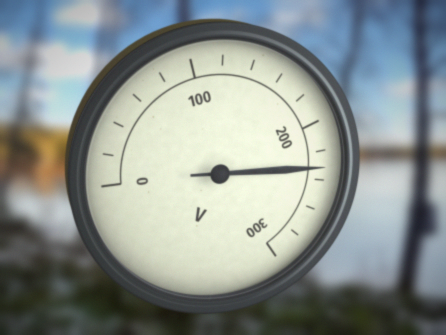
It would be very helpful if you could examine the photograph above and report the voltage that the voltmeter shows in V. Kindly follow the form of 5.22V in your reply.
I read 230V
